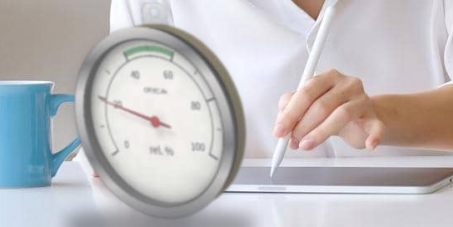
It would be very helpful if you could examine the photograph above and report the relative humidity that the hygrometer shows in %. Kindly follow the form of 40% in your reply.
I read 20%
